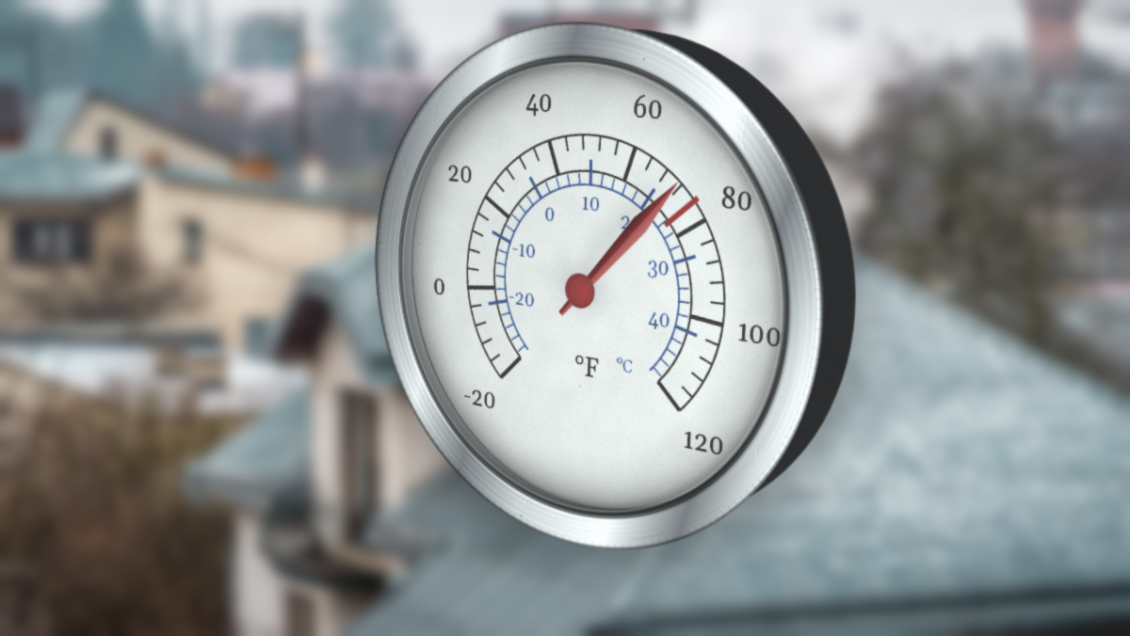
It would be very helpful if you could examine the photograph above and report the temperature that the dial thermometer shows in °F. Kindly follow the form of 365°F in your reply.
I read 72°F
